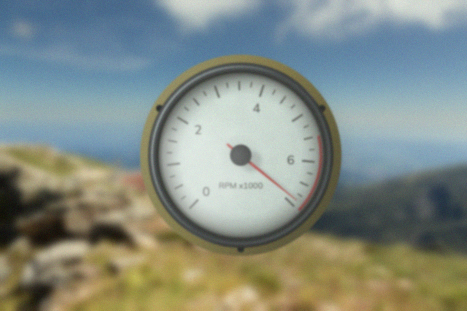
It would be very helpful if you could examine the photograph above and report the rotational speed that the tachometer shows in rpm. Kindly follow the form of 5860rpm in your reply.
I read 6875rpm
